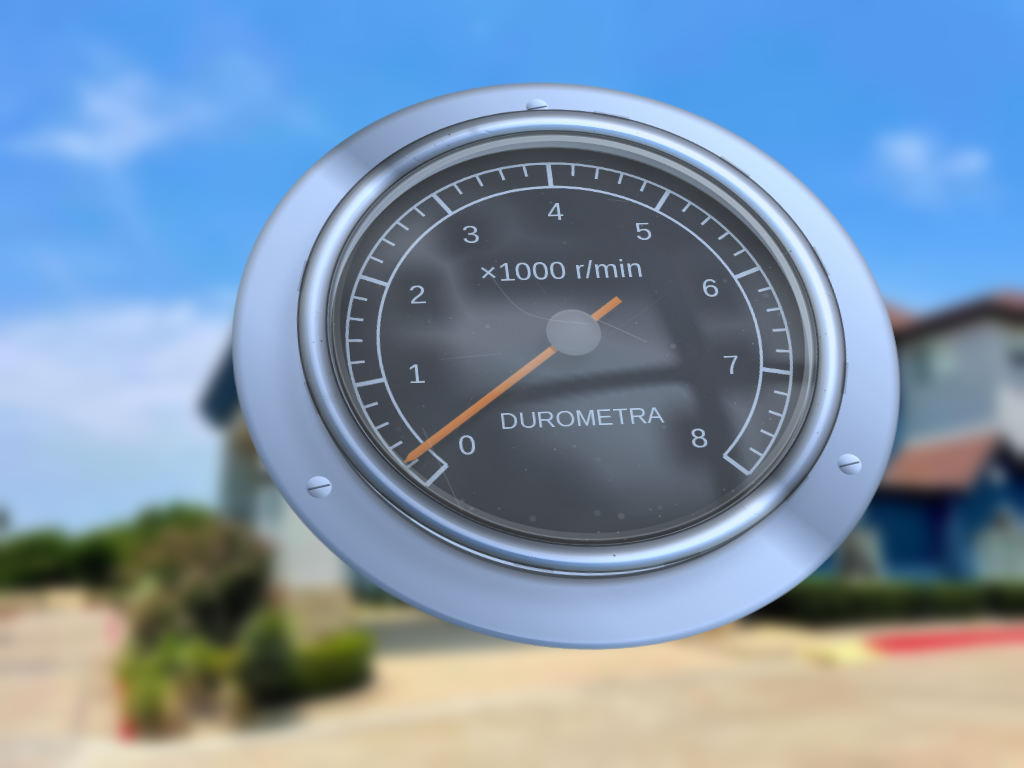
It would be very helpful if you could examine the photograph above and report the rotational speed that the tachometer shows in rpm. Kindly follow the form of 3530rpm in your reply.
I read 200rpm
